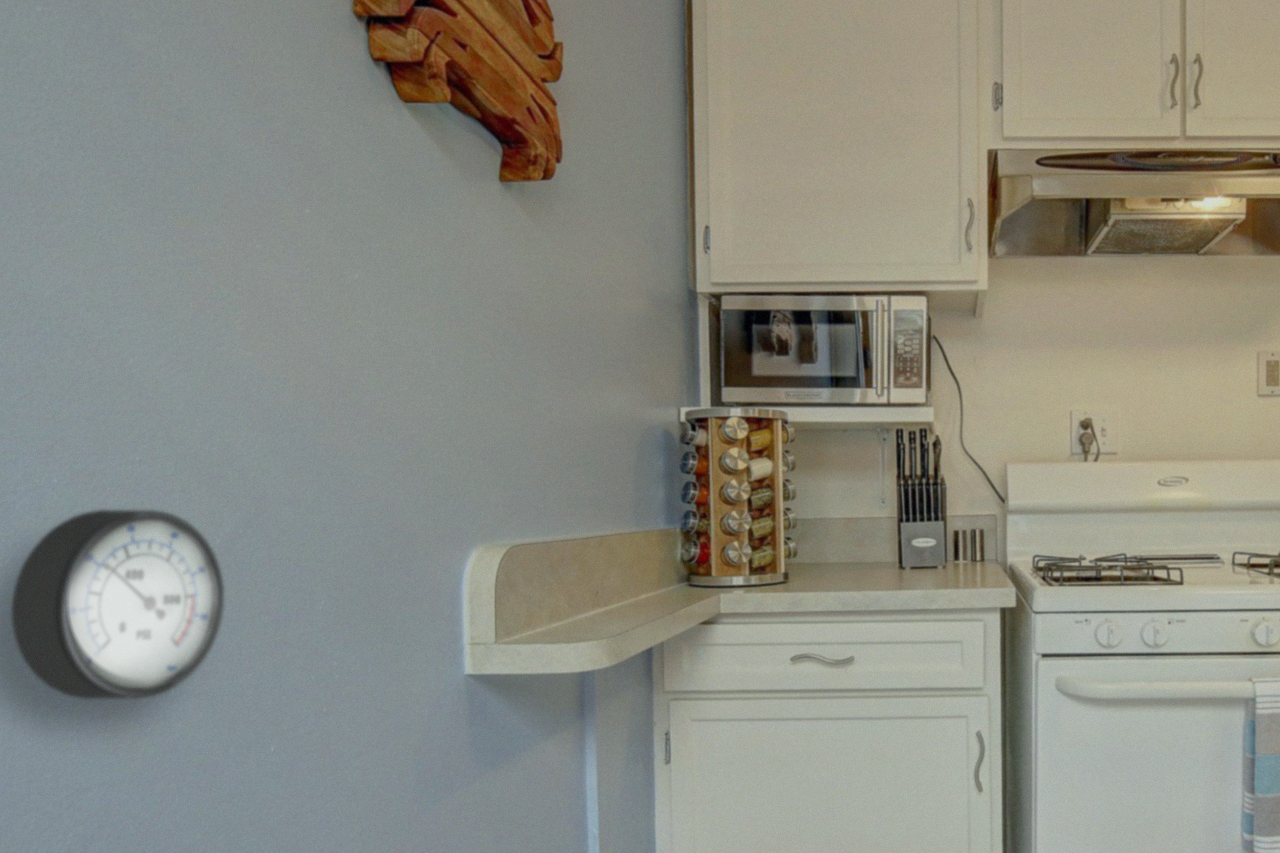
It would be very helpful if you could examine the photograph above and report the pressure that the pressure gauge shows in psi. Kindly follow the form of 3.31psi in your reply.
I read 300psi
